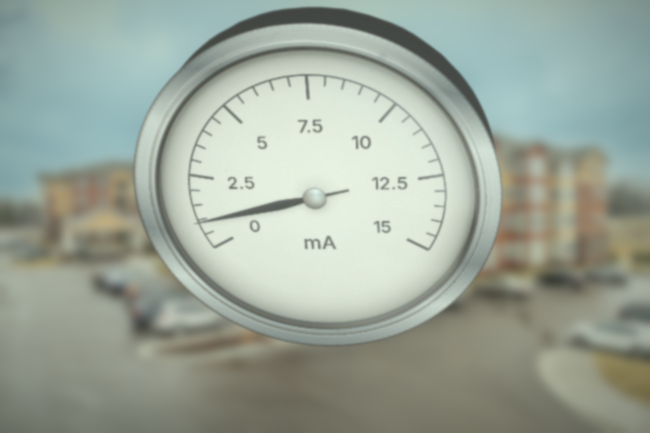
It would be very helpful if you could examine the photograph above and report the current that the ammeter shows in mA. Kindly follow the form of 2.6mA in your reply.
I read 1mA
